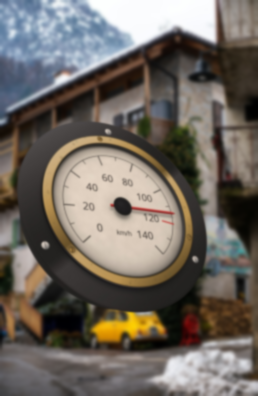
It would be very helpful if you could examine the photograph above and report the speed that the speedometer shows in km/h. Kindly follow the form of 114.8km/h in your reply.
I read 115km/h
